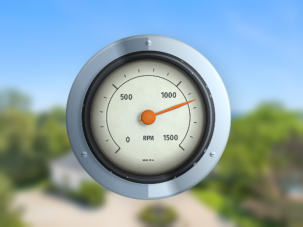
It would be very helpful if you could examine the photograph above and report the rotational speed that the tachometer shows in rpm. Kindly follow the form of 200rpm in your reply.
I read 1150rpm
